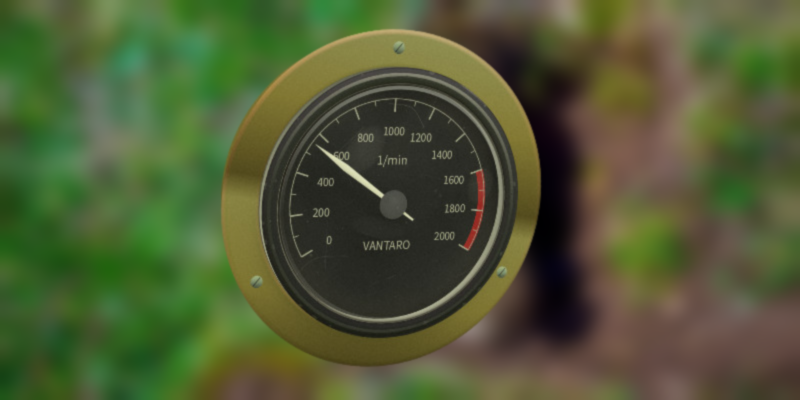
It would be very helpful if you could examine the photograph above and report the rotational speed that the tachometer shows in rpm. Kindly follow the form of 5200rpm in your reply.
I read 550rpm
